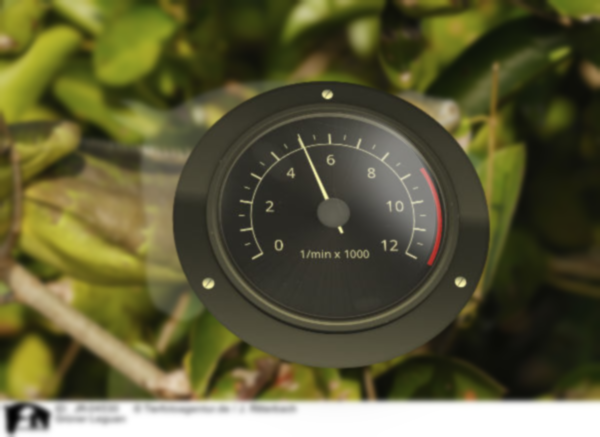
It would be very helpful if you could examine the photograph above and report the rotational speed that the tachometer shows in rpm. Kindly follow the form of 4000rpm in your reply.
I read 5000rpm
